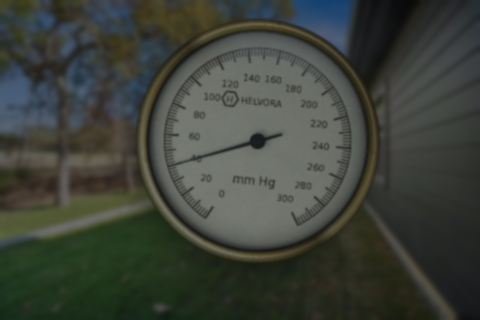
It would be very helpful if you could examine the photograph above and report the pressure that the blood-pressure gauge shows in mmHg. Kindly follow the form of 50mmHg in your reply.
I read 40mmHg
